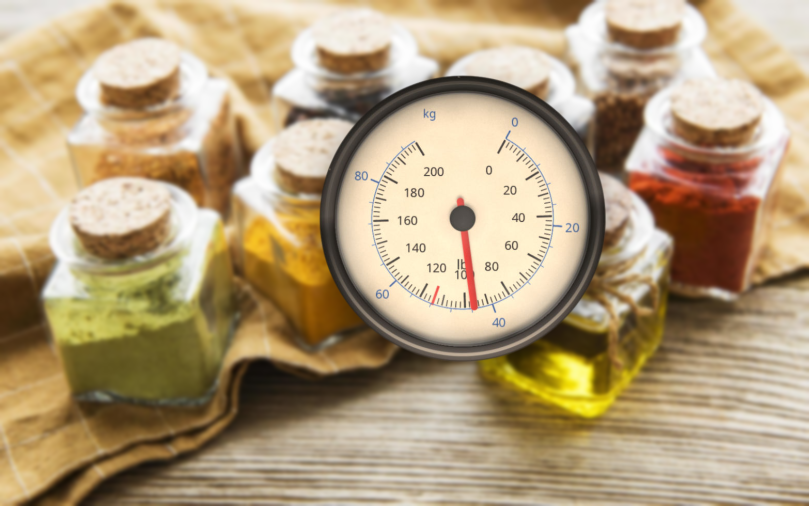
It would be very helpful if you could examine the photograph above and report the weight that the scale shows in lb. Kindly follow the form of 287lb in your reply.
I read 96lb
